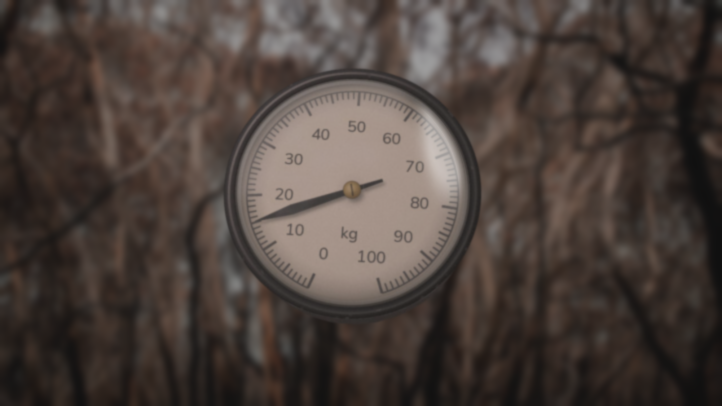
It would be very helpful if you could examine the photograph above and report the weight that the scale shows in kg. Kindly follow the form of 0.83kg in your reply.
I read 15kg
